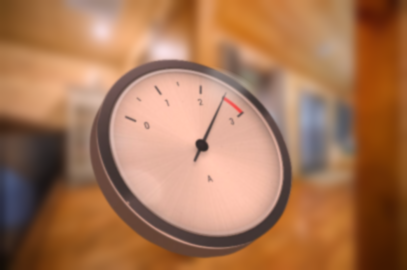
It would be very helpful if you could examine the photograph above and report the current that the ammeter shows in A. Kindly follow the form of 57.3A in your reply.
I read 2.5A
